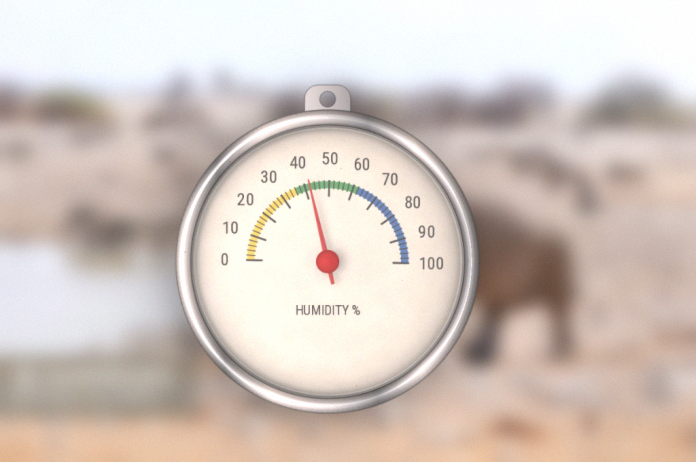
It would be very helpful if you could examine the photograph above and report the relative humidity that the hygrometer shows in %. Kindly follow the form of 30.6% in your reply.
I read 42%
